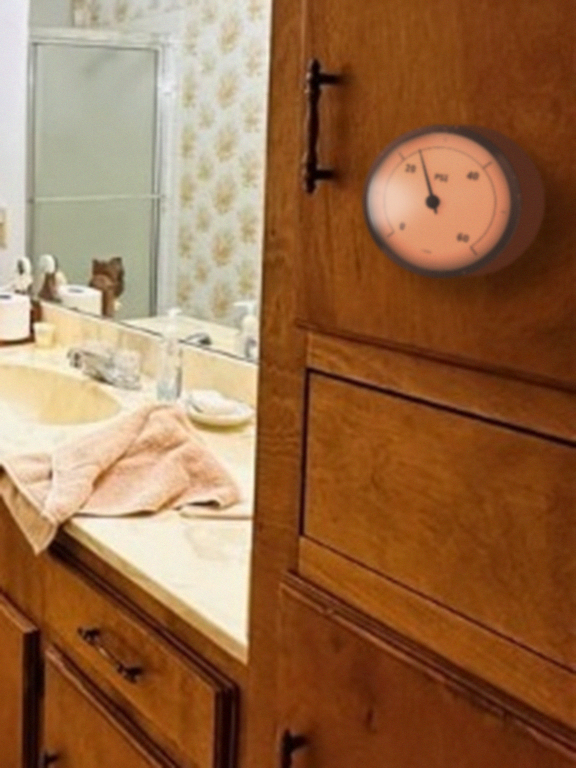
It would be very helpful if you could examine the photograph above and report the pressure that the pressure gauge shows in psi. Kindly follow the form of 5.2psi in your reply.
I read 25psi
